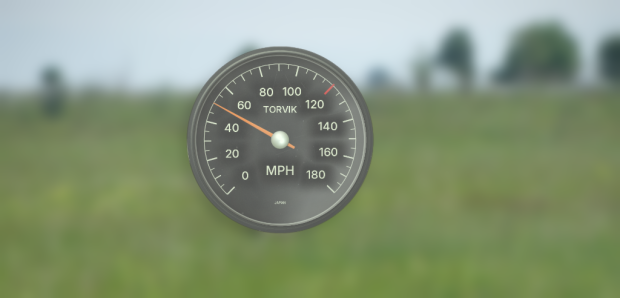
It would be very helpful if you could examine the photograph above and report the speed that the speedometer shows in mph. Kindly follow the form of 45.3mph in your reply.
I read 50mph
